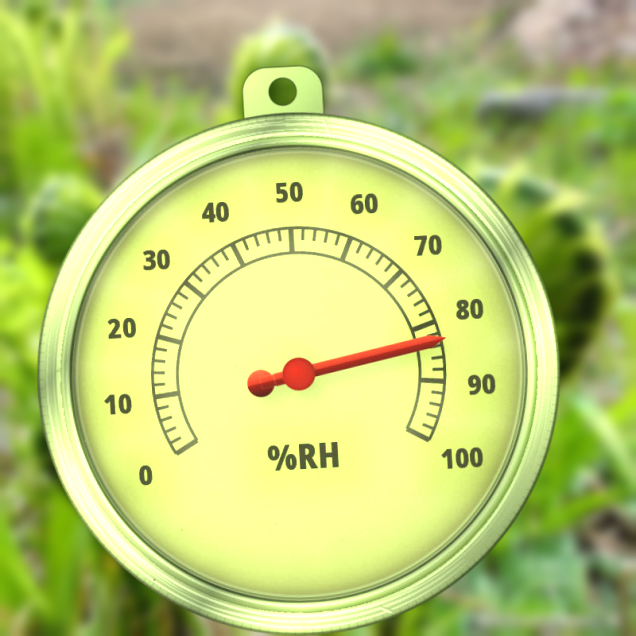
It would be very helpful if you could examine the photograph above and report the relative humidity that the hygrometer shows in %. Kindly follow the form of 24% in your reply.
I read 83%
